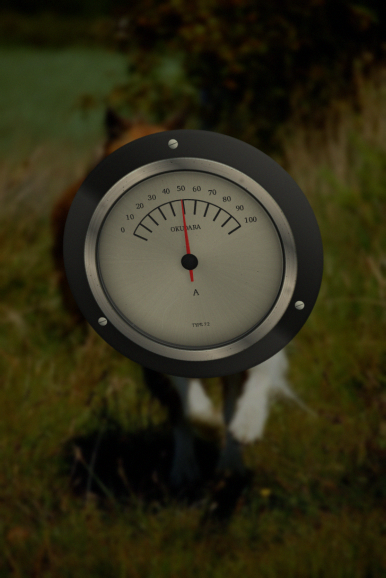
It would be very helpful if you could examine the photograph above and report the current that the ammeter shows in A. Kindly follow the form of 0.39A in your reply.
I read 50A
